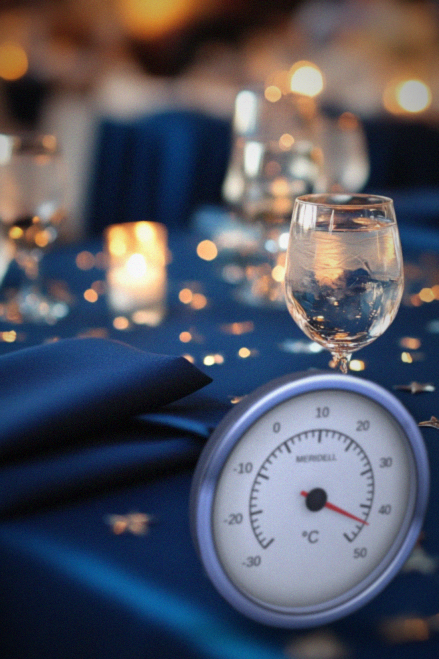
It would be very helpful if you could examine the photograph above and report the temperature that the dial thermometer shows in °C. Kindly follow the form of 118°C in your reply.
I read 44°C
